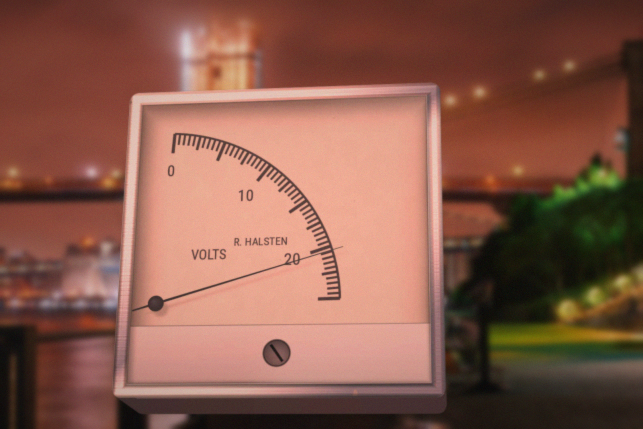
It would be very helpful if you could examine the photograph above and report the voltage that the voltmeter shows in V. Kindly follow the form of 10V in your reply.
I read 20.5V
